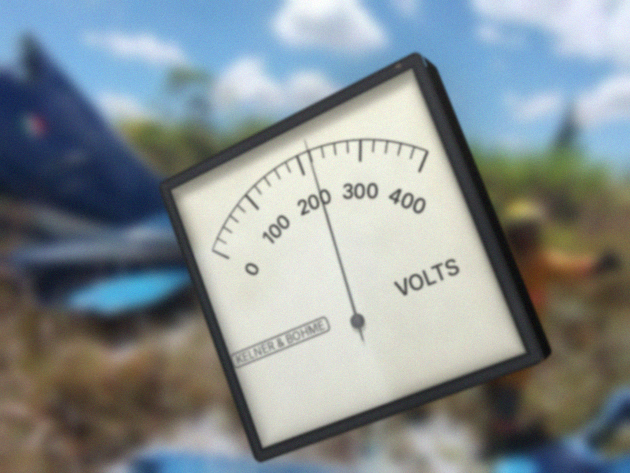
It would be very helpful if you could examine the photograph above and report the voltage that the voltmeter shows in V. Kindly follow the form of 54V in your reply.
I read 220V
